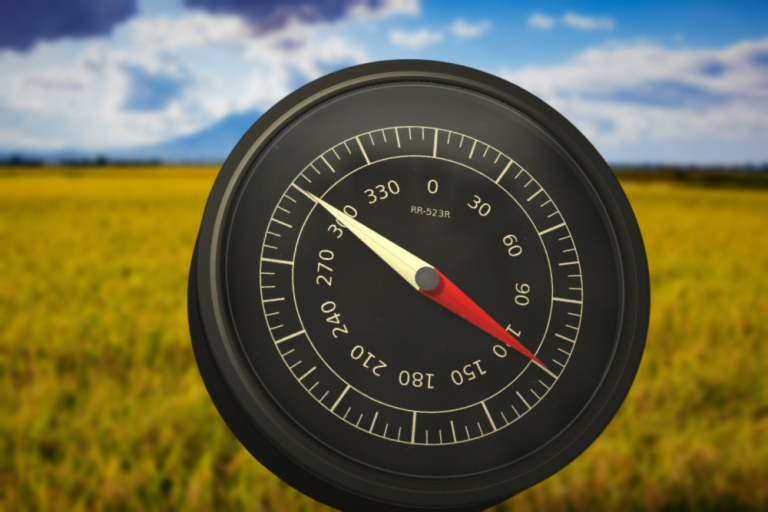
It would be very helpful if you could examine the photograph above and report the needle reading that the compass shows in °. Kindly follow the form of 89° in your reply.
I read 120°
